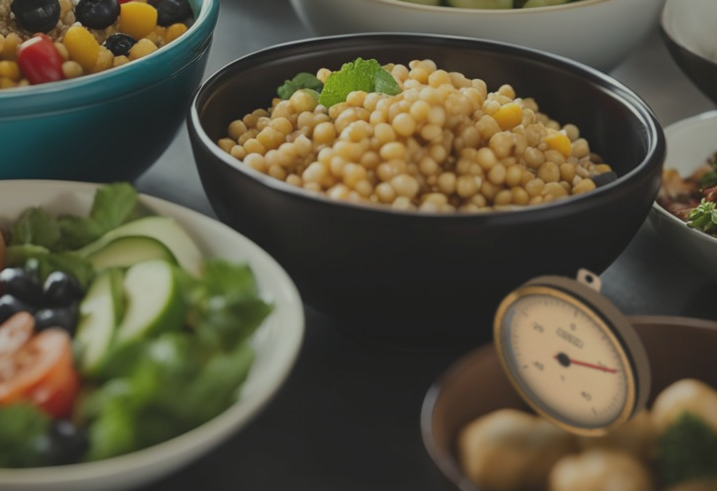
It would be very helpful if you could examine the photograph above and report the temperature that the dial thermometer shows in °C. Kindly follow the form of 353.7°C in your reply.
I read 20°C
